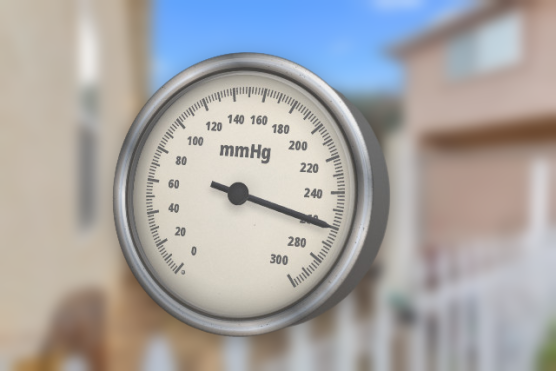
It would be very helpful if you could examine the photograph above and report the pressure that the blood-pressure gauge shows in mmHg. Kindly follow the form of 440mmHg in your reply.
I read 260mmHg
